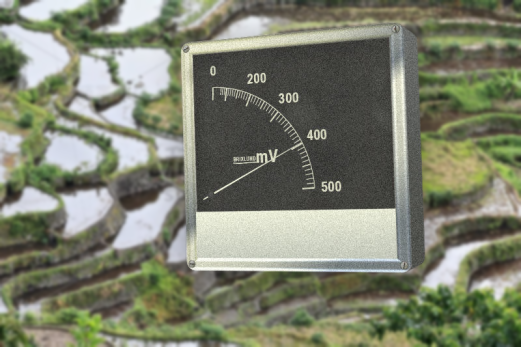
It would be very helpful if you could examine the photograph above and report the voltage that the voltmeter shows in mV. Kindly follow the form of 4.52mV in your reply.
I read 400mV
